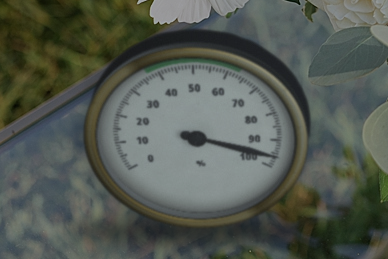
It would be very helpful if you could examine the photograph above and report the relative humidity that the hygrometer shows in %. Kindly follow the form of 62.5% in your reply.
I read 95%
